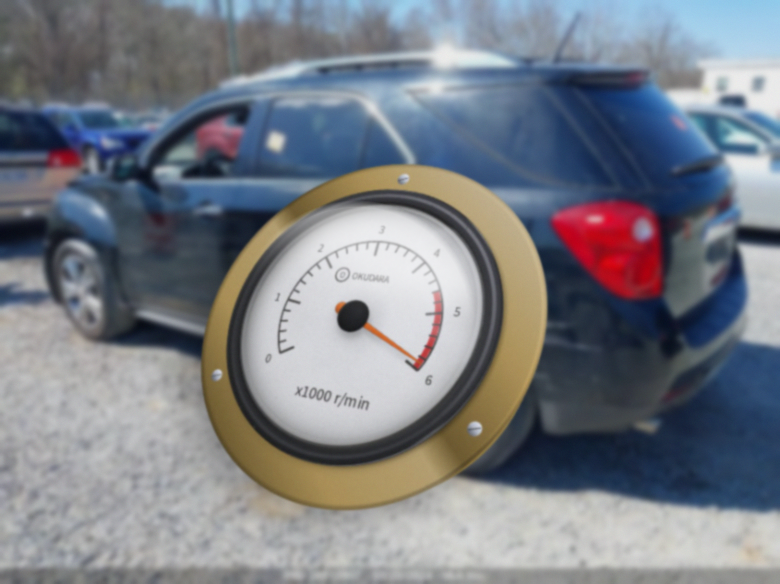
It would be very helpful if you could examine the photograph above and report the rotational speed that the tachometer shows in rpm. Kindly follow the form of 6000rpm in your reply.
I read 5900rpm
